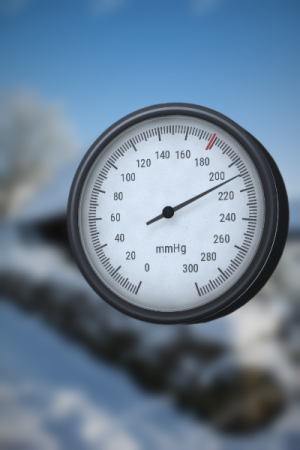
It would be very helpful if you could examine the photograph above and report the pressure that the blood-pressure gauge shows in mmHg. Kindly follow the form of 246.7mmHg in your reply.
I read 210mmHg
